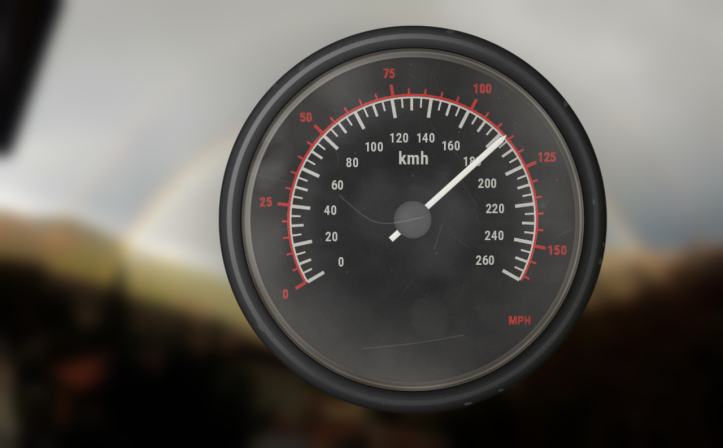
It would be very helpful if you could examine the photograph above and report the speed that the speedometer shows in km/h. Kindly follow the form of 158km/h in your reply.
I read 182.5km/h
